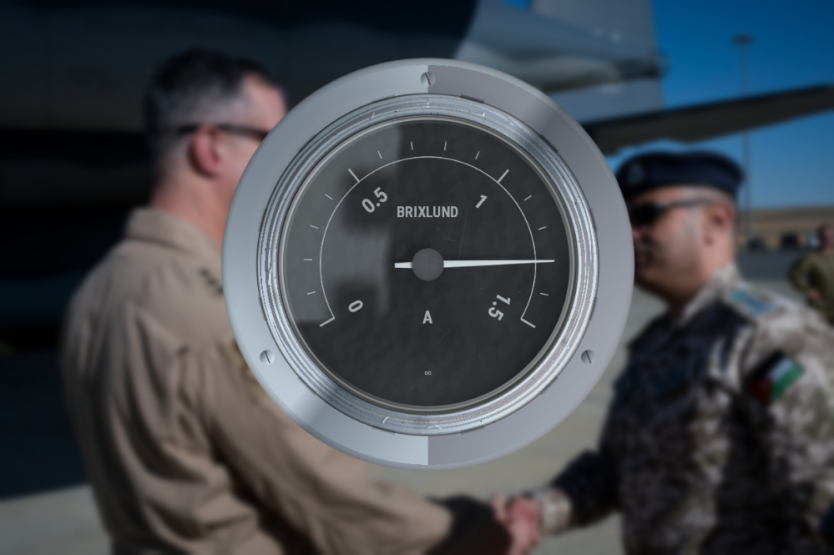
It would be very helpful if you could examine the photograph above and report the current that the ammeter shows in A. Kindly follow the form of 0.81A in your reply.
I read 1.3A
